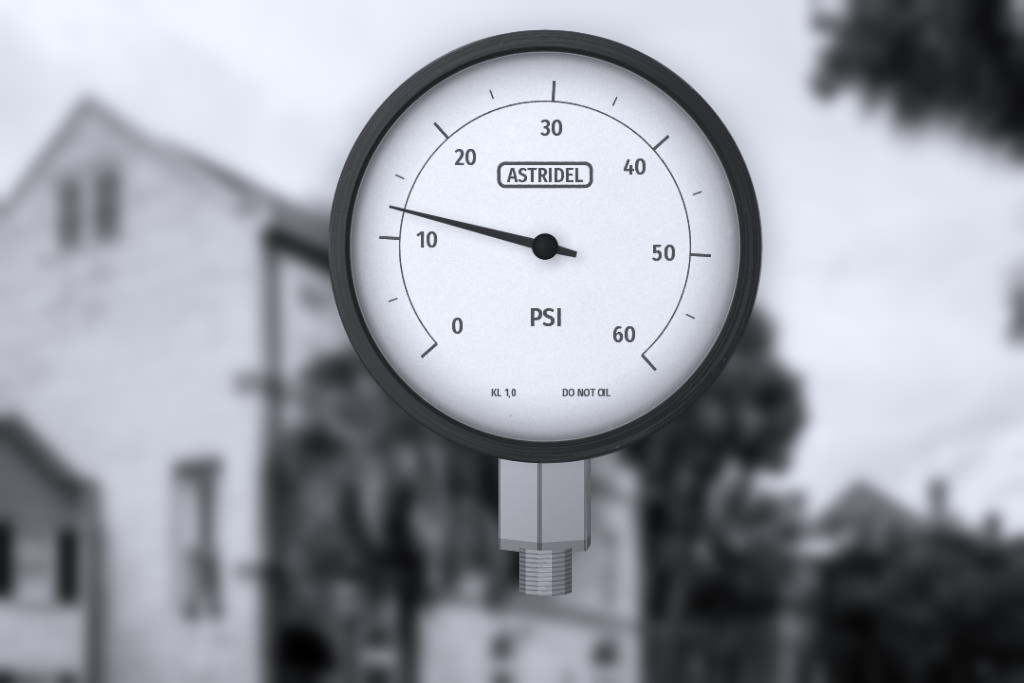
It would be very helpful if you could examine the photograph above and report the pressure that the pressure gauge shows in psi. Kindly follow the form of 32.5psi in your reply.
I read 12.5psi
